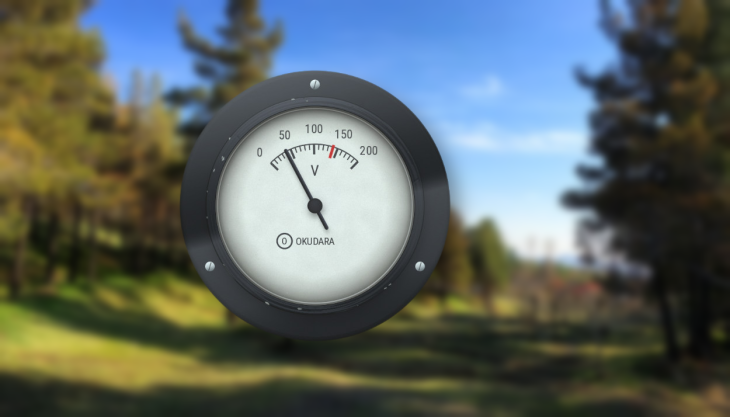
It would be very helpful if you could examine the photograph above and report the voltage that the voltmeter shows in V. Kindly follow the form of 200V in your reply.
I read 40V
